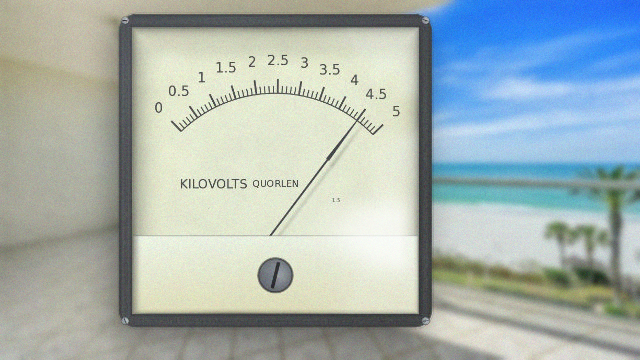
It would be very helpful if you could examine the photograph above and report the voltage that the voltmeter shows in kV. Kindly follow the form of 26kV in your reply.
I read 4.5kV
